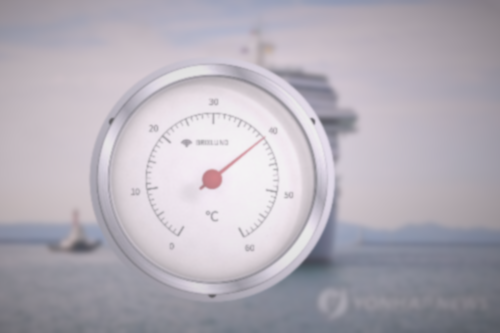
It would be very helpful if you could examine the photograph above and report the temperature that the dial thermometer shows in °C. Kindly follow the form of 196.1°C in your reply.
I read 40°C
